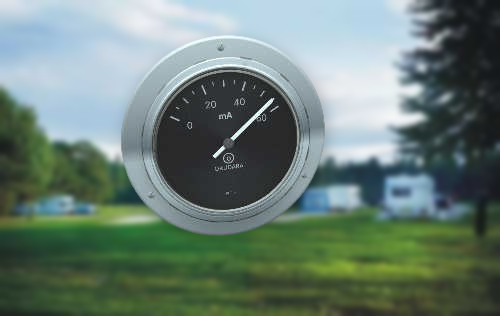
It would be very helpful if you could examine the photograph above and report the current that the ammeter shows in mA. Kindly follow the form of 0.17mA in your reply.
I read 55mA
